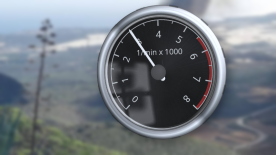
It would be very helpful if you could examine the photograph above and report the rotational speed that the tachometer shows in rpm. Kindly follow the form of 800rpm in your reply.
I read 3000rpm
